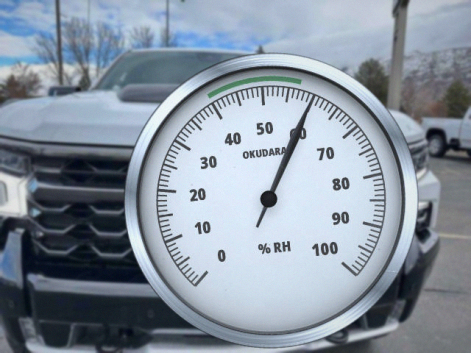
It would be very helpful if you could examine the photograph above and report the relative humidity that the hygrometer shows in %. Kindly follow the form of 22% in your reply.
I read 60%
